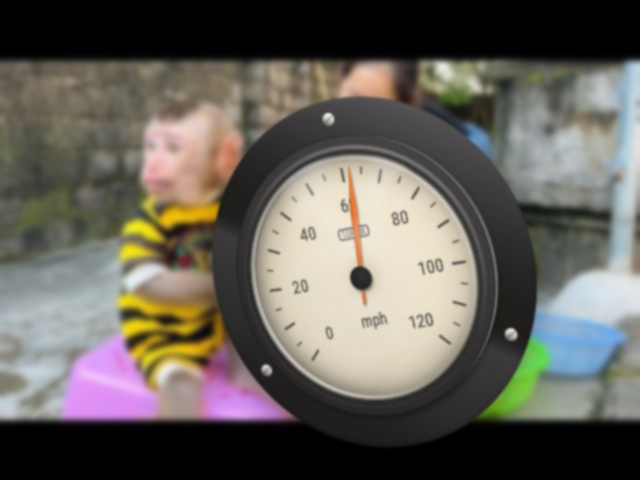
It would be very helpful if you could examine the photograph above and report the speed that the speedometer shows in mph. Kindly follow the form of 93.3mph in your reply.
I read 62.5mph
